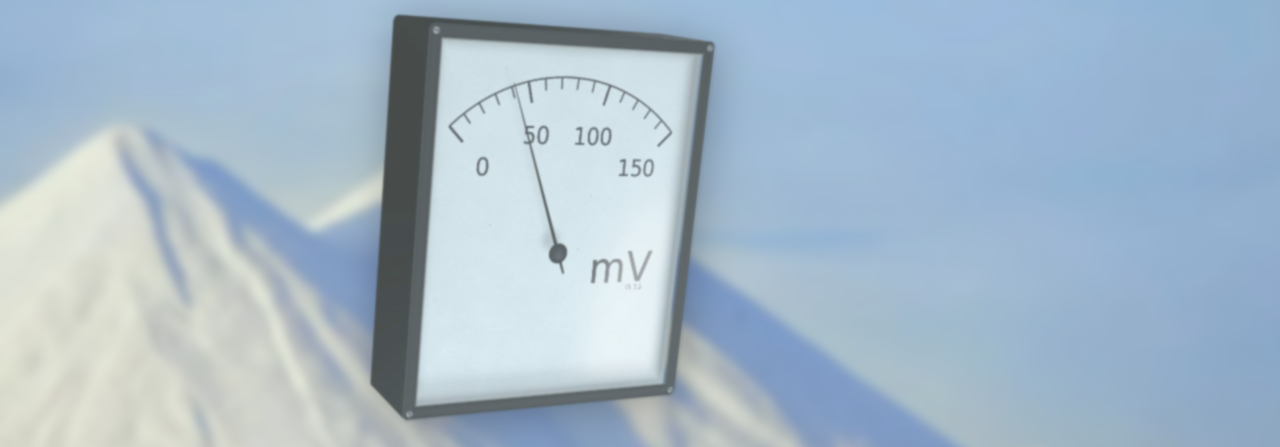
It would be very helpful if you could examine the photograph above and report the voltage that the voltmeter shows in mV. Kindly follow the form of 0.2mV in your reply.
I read 40mV
